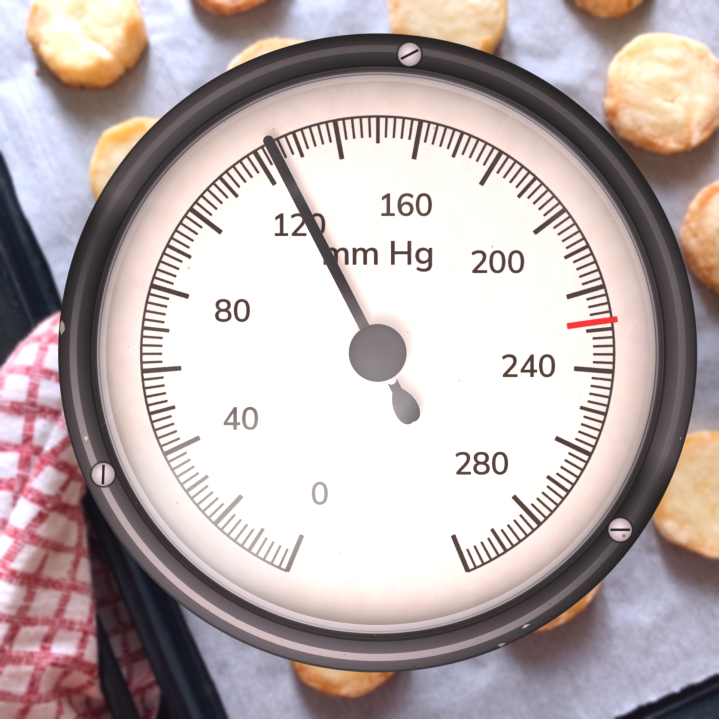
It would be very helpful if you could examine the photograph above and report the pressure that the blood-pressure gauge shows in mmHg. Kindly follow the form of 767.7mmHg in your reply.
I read 124mmHg
